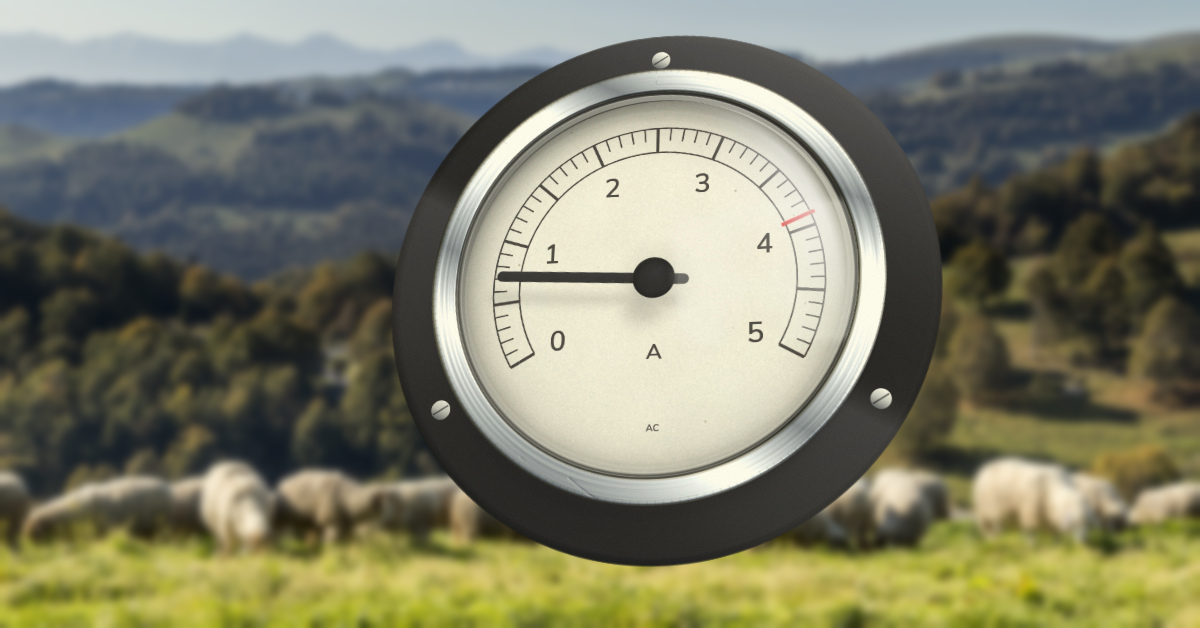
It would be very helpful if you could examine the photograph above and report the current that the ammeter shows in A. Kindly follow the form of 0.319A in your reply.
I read 0.7A
